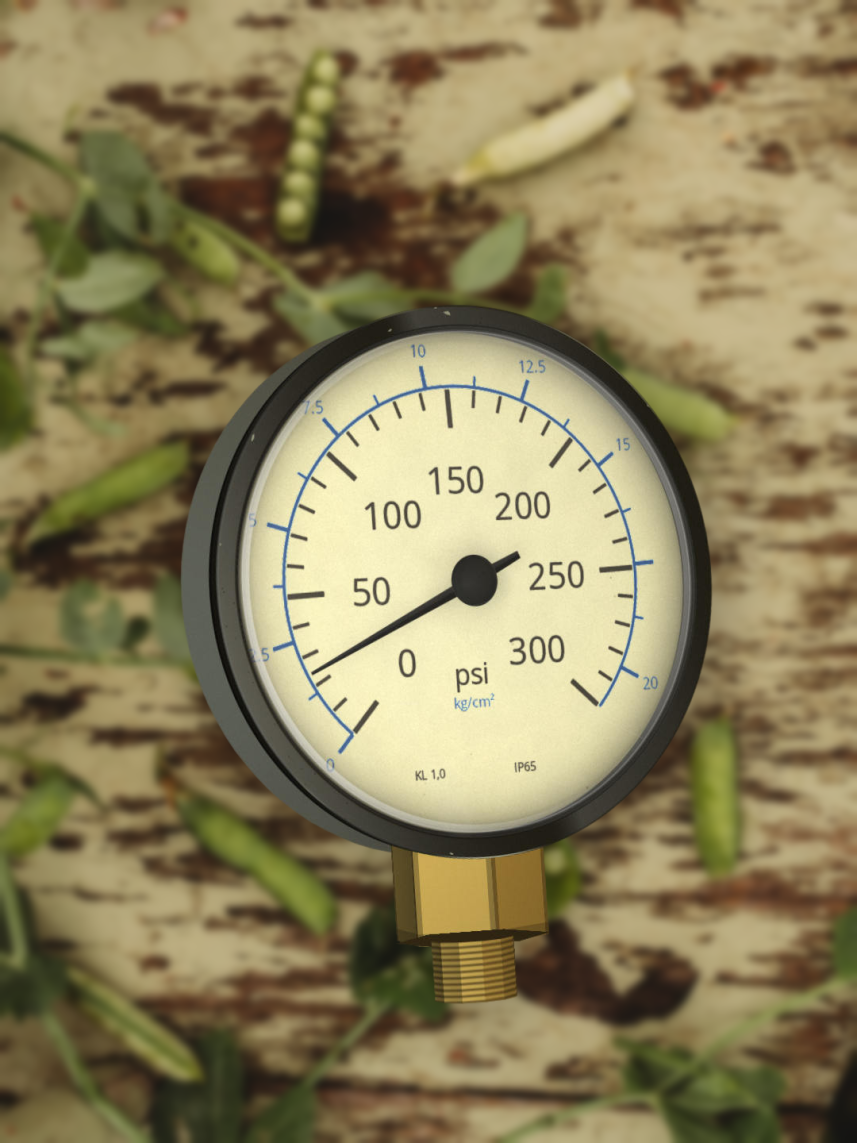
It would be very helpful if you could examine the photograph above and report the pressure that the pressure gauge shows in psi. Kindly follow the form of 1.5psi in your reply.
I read 25psi
